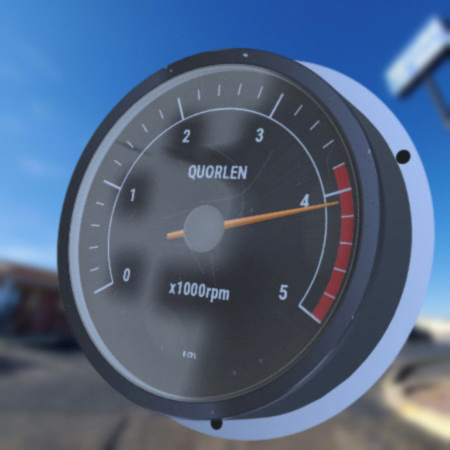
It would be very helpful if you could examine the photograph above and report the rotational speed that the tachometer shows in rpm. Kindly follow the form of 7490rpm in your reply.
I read 4100rpm
